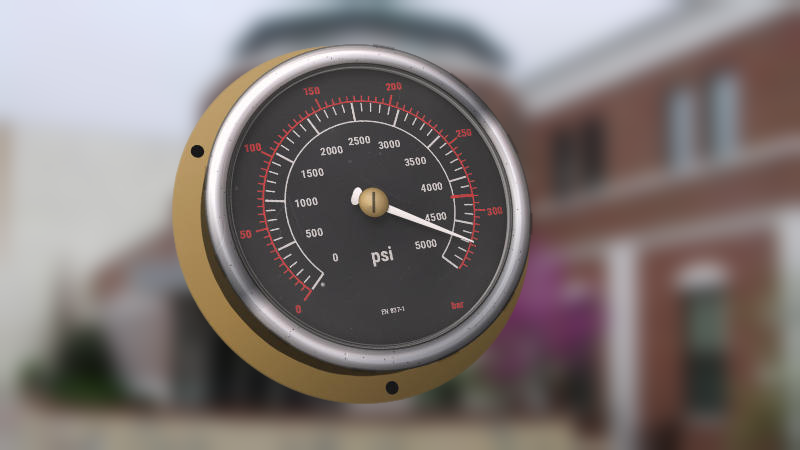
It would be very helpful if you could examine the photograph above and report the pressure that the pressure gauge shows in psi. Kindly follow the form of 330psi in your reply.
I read 4700psi
